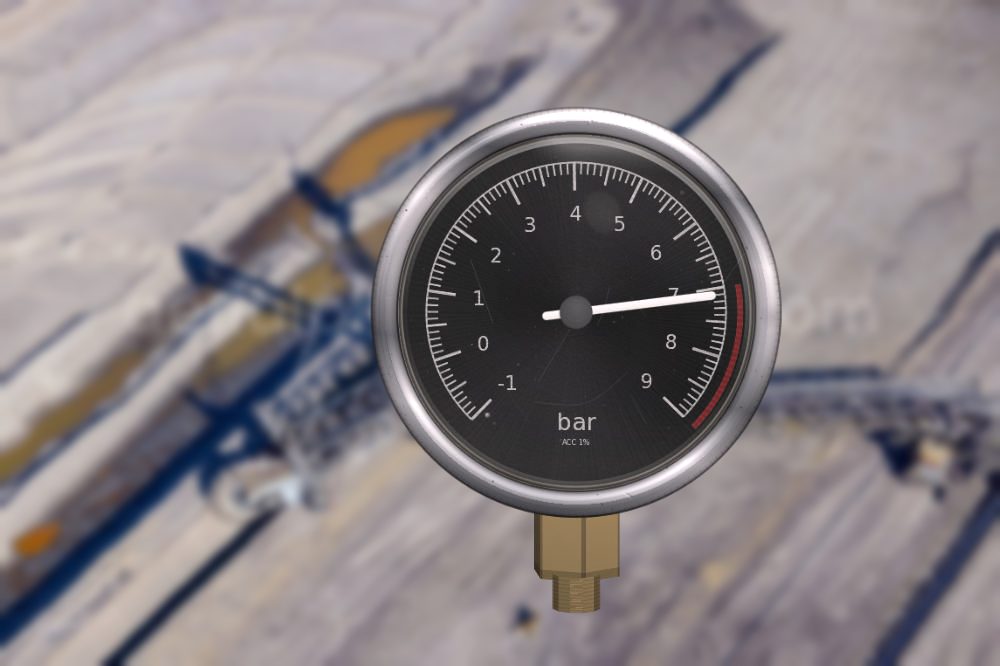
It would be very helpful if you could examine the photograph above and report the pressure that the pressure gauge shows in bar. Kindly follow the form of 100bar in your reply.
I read 7.1bar
